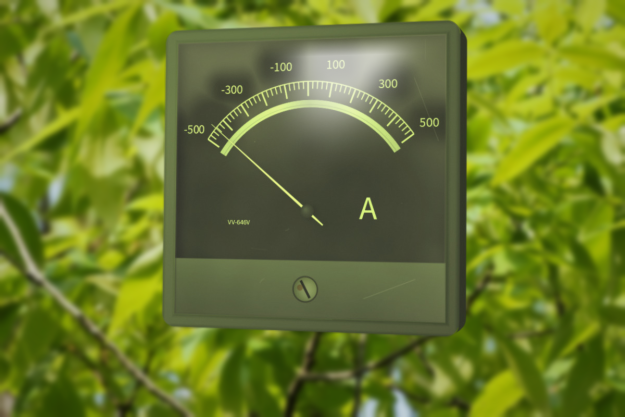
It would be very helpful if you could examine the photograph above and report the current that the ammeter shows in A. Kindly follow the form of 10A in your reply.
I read -440A
